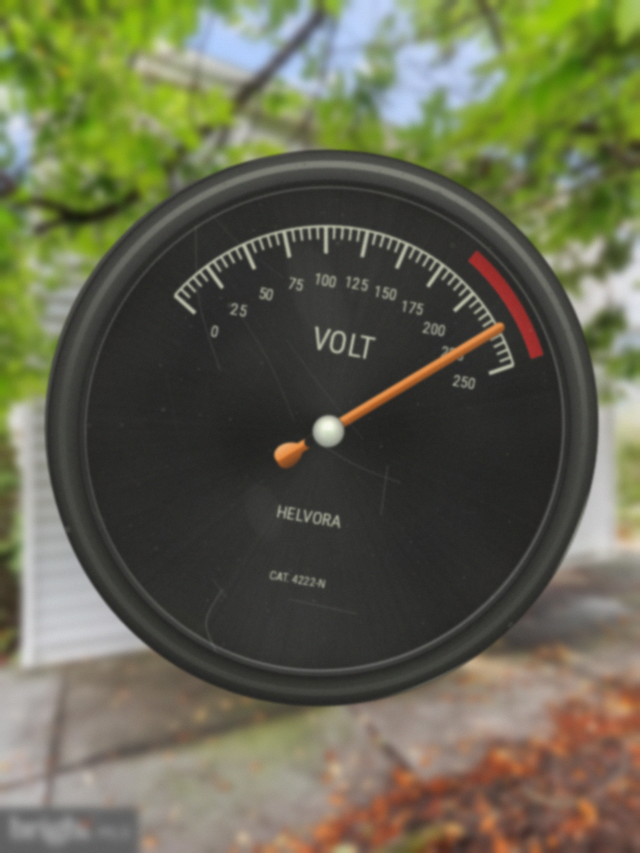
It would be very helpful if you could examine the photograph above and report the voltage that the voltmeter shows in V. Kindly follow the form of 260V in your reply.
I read 225V
